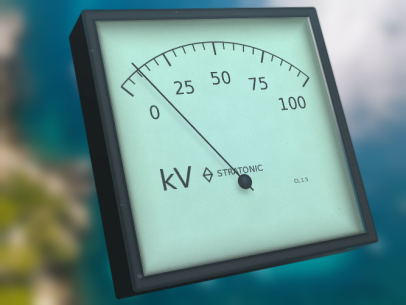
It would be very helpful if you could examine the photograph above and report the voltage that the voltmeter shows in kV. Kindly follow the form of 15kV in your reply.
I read 10kV
